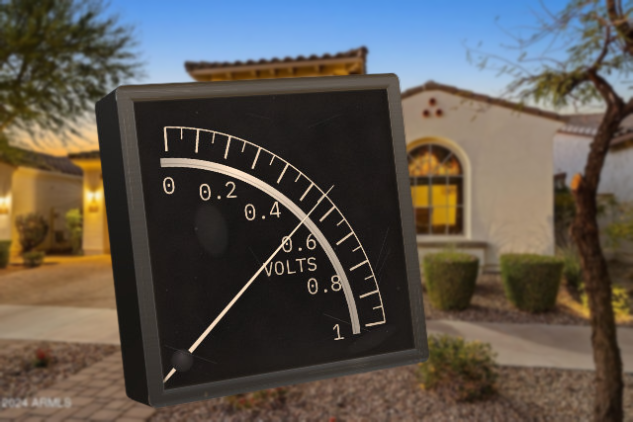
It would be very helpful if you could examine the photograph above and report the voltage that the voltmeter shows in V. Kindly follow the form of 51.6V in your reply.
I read 0.55V
